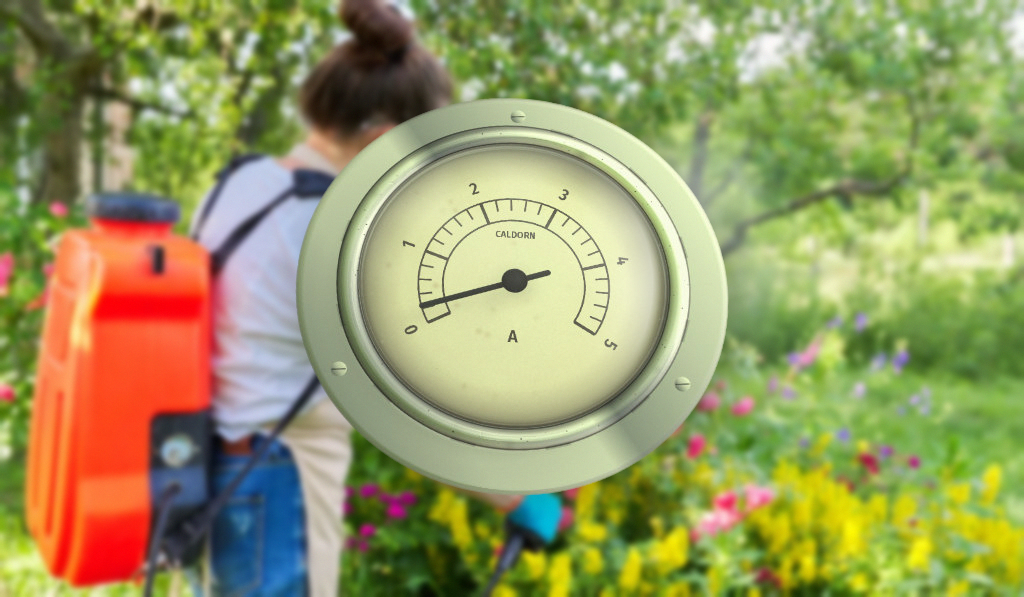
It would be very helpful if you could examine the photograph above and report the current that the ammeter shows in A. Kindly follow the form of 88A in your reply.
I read 0.2A
